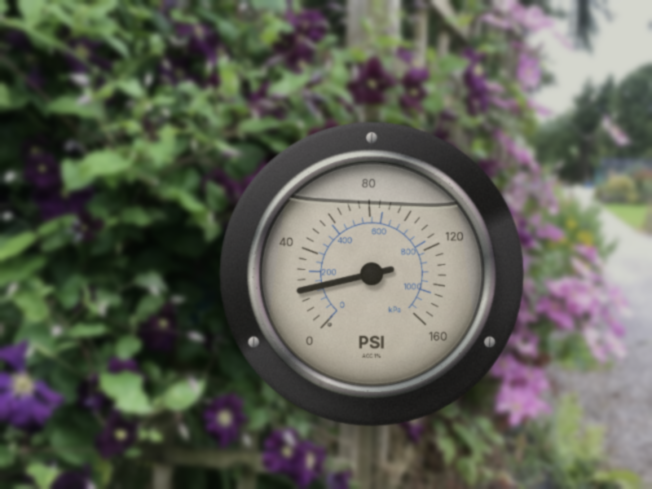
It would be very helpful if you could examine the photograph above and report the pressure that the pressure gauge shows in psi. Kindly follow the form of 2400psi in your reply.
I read 20psi
